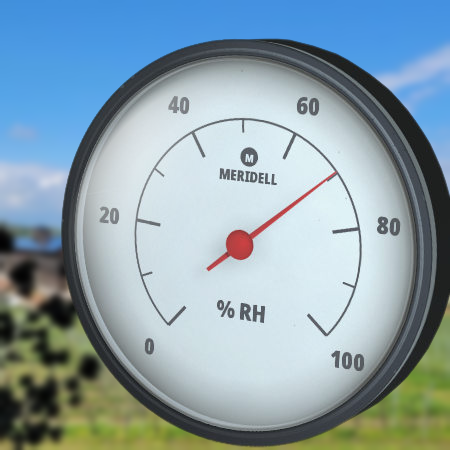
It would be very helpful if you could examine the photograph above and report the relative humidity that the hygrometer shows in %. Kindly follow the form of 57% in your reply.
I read 70%
